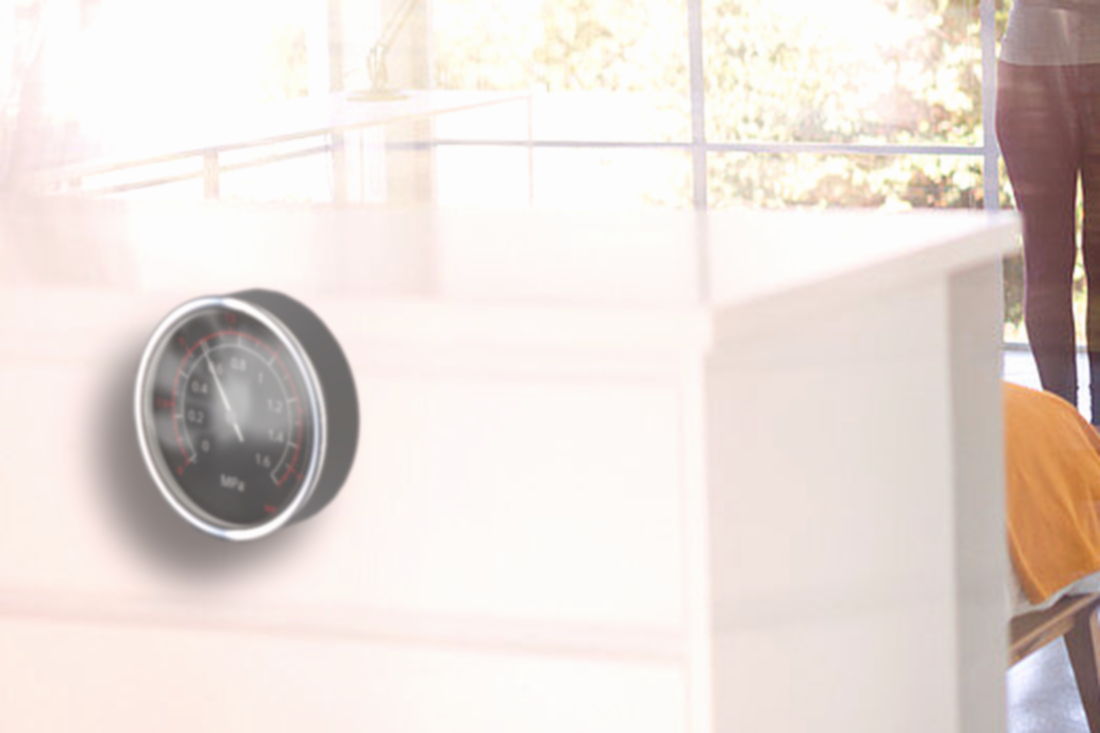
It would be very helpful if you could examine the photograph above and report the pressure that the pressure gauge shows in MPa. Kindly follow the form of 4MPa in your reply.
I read 0.6MPa
